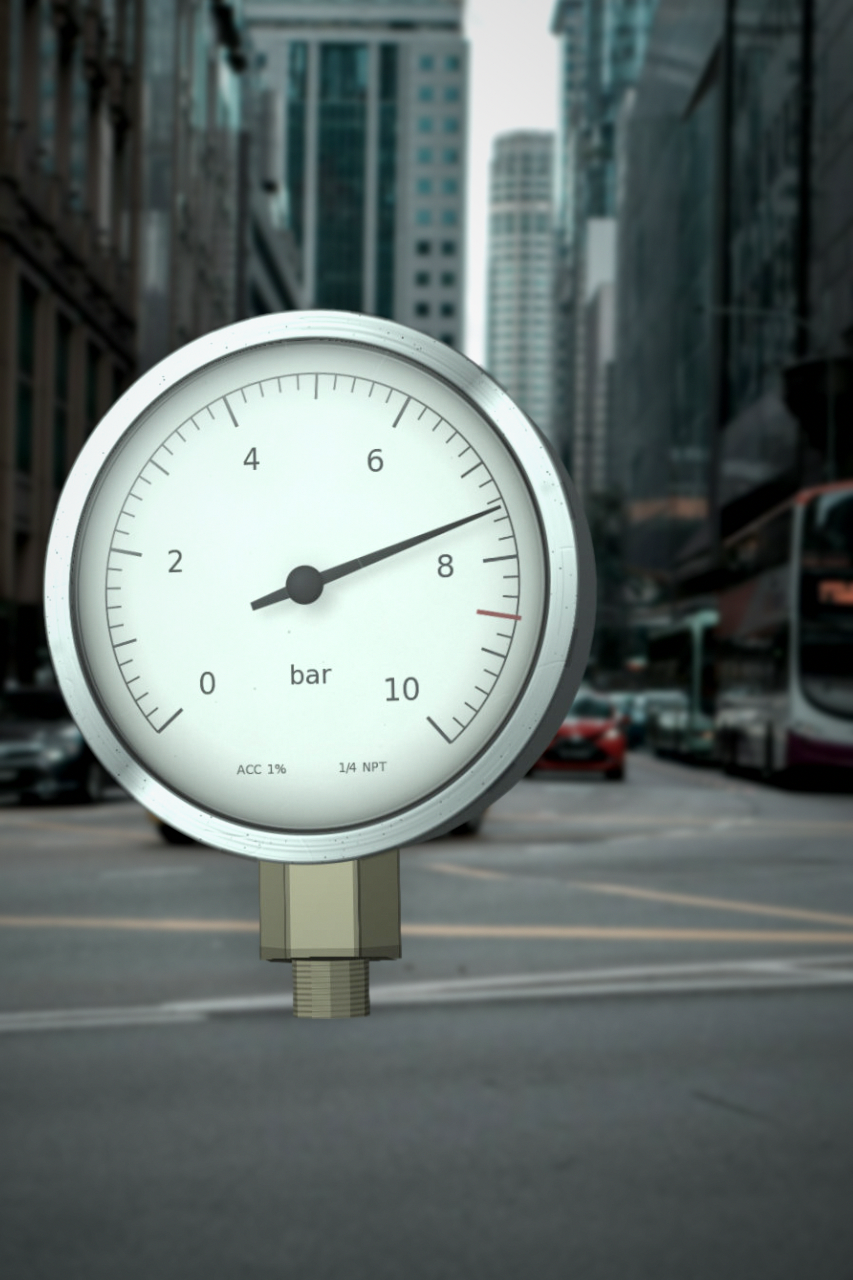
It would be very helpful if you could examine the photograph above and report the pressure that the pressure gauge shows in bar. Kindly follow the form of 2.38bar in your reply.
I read 7.5bar
